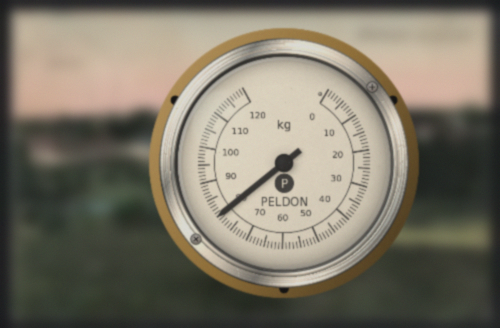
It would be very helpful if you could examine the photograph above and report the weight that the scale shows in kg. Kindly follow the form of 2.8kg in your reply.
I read 80kg
